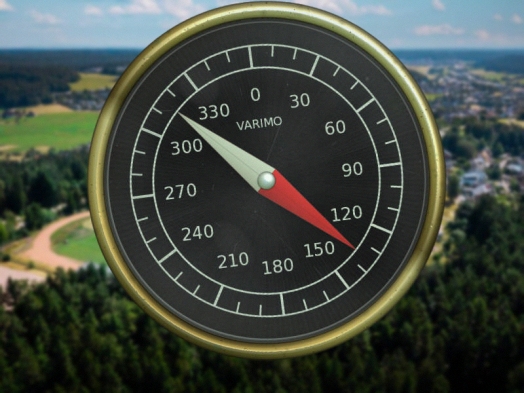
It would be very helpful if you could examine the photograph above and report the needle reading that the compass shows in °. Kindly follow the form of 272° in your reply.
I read 135°
